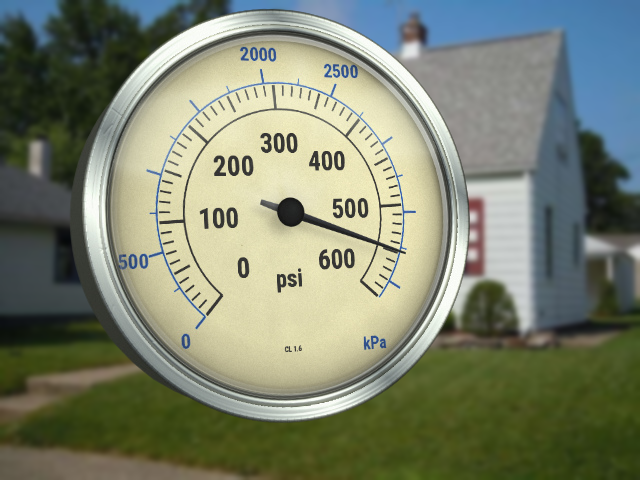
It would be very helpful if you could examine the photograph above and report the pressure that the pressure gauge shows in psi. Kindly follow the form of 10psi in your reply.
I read 550psi
